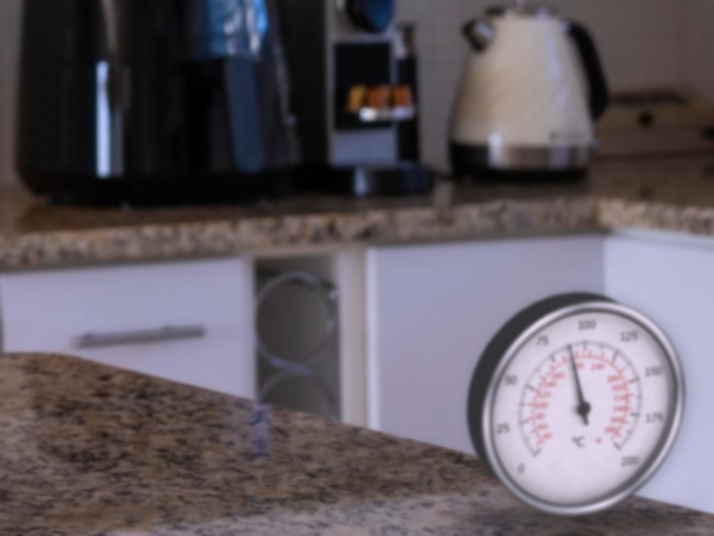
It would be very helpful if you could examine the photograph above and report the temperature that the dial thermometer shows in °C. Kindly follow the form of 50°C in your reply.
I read 87.5°C
